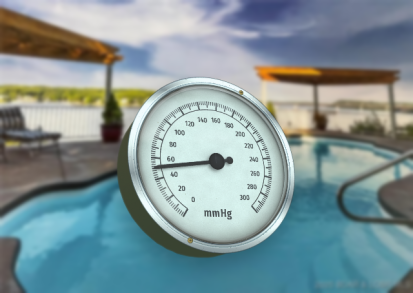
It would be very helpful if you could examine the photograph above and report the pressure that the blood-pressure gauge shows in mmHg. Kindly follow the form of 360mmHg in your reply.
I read 50mmHg
